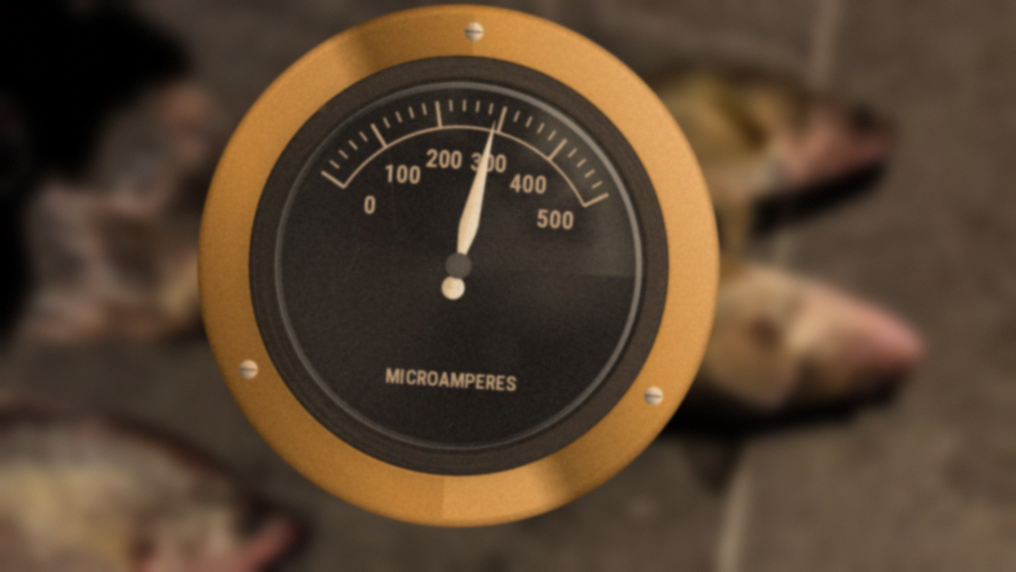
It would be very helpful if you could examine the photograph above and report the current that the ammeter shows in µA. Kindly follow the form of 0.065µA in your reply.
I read 290µA
